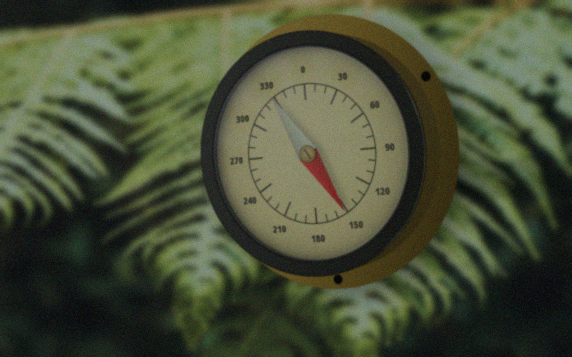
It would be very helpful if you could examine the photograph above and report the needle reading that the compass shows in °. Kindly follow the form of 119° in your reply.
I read 150°
